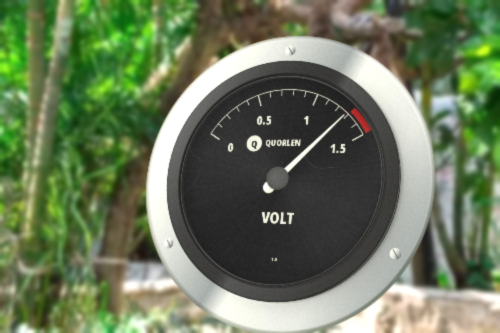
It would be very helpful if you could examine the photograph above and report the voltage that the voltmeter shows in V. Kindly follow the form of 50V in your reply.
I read 1.3V
